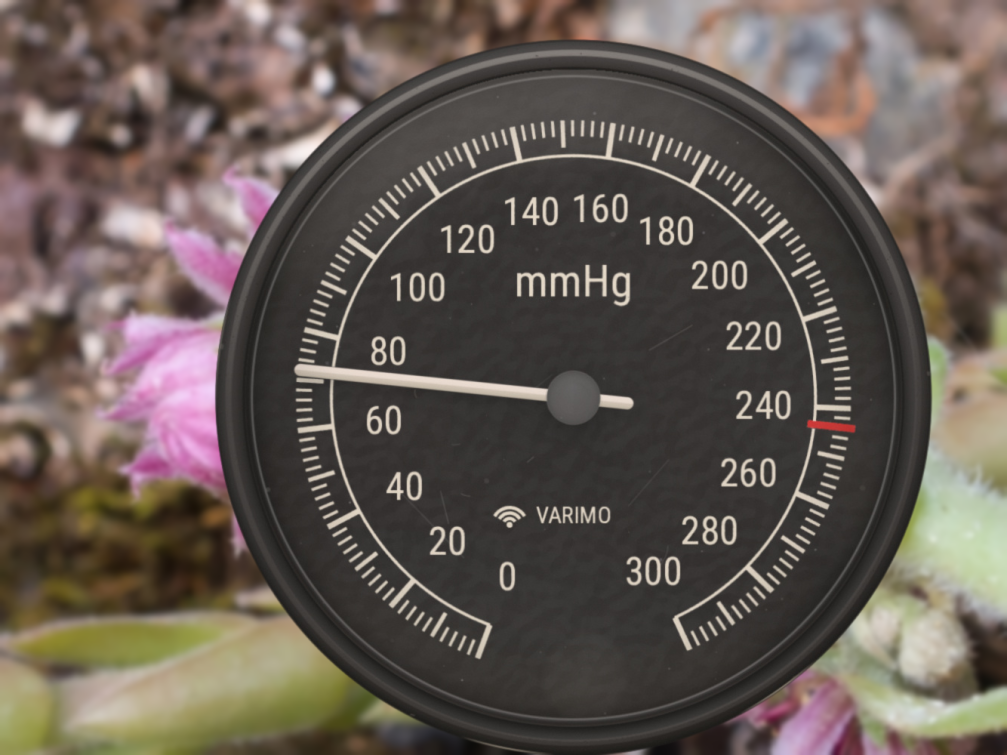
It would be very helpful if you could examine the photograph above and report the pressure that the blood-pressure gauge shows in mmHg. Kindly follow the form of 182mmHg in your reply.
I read 72mmHg
